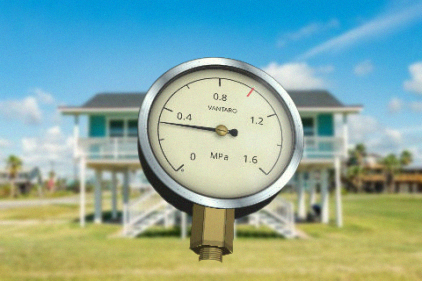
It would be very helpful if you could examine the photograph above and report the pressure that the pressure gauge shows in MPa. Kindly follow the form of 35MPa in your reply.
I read 0.3MPa
